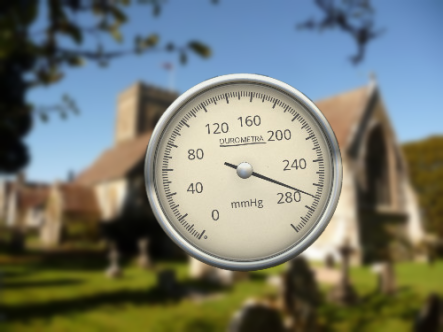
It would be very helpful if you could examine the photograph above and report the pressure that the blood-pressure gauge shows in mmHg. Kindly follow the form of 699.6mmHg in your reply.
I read 270mmHg
